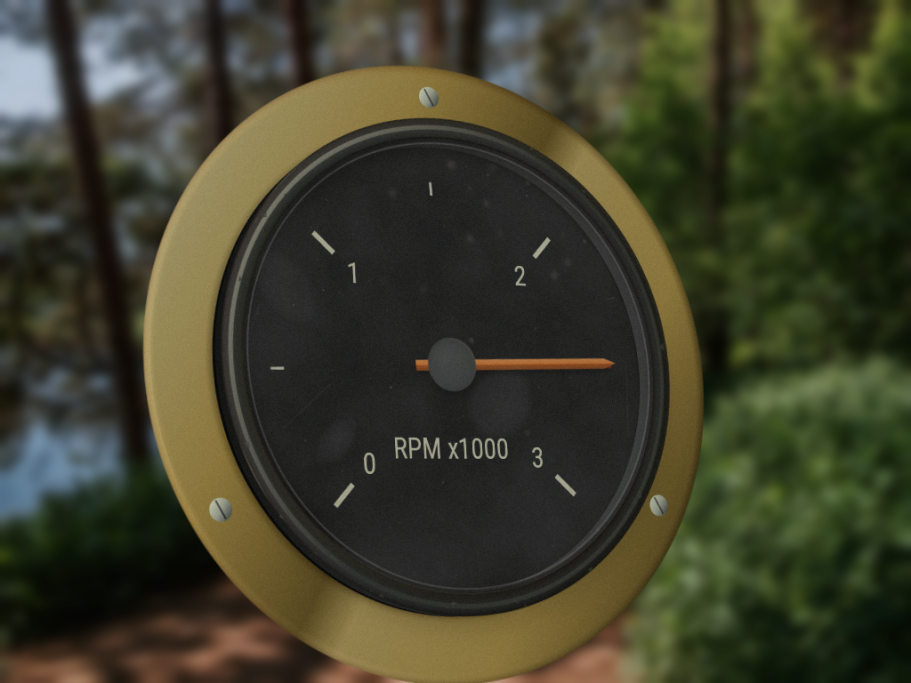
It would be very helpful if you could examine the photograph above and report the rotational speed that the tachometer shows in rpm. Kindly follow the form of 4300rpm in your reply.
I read 2500rpm
